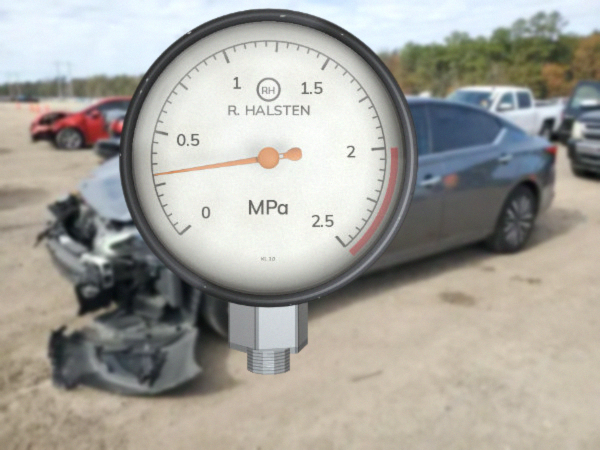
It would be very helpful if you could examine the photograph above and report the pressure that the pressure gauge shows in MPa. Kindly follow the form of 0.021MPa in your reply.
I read 0.3MPa
